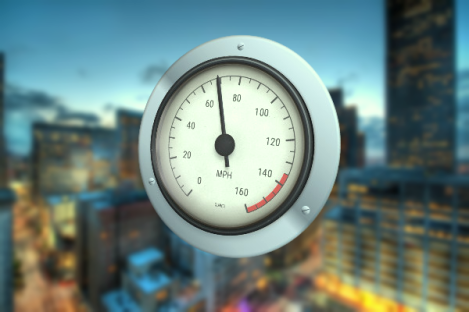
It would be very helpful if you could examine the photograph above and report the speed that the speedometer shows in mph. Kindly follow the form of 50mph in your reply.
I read 70mph
